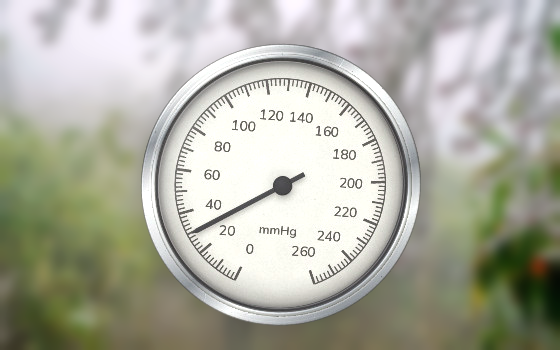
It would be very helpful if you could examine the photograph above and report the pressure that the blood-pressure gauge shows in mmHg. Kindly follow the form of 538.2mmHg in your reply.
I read 30mmHg
